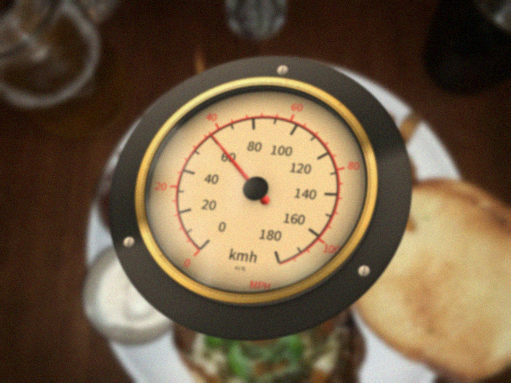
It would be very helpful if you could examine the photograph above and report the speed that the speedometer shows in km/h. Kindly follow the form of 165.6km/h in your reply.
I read 60km/h
